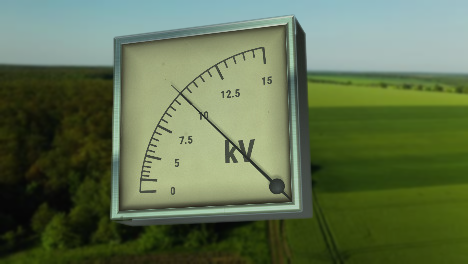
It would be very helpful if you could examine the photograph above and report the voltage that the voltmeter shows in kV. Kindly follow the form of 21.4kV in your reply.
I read 10kV
